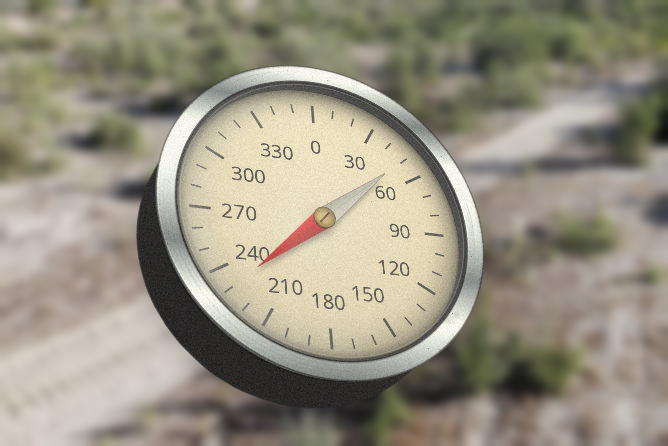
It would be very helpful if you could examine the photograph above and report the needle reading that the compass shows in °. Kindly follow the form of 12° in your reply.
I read 230°
